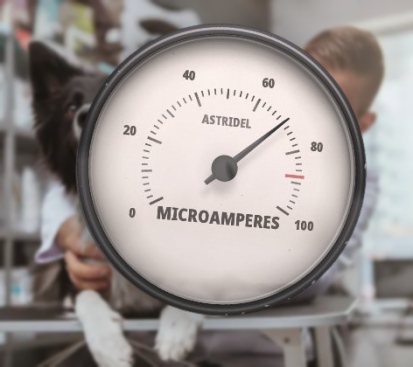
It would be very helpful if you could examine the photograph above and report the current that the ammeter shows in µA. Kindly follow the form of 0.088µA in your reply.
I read 70µA
